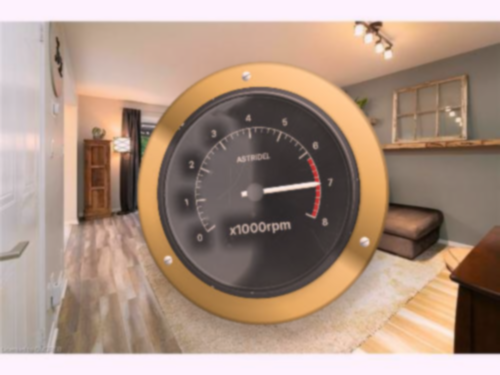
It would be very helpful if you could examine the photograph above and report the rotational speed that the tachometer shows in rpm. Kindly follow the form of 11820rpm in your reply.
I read 7000rpm
